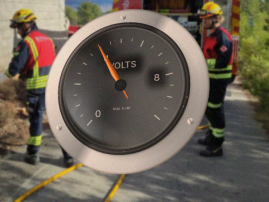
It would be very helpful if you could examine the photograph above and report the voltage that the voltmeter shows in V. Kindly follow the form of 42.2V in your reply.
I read 4V
